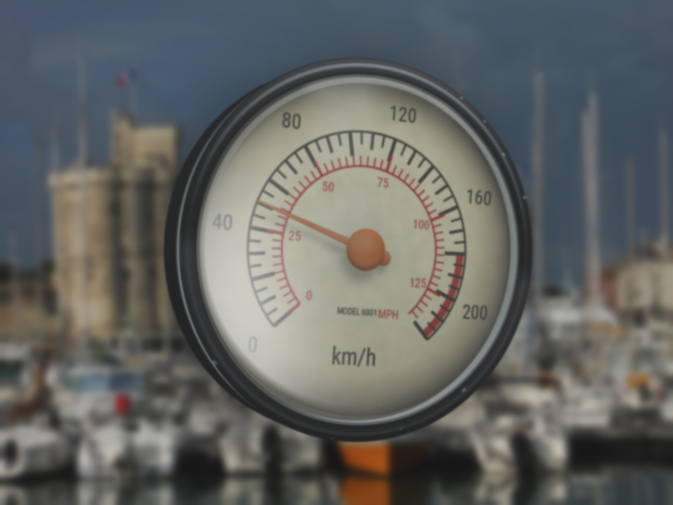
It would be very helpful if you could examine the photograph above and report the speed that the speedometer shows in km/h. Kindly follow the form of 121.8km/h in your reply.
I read 50km/h
